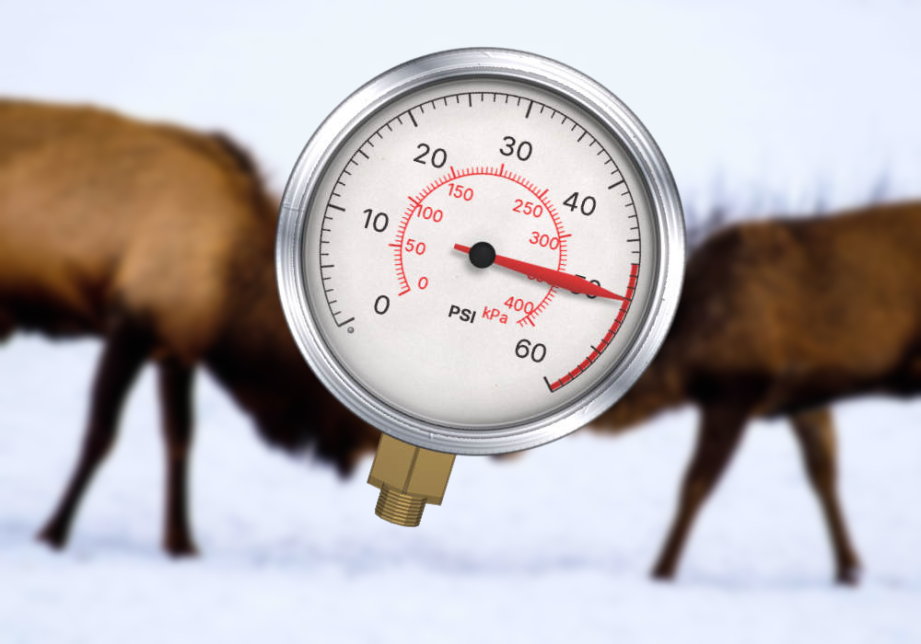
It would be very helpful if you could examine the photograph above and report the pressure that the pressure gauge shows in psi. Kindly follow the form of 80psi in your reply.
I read 50psi
